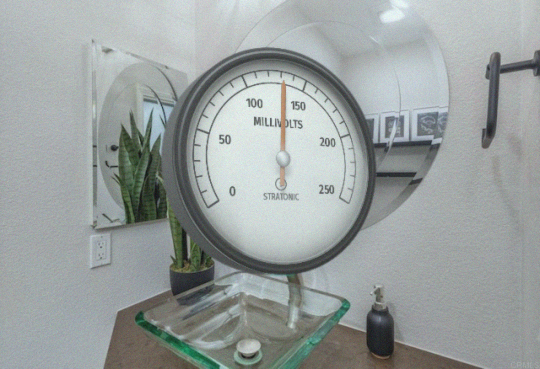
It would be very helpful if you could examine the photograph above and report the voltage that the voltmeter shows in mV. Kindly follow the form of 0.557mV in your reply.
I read 130mV
